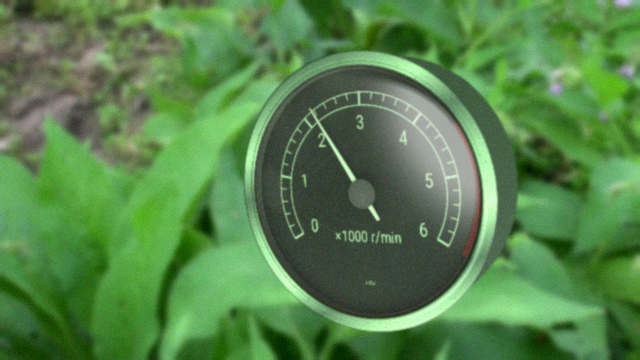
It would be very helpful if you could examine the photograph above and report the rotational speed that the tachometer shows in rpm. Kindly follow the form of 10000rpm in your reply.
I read 2200rpm
